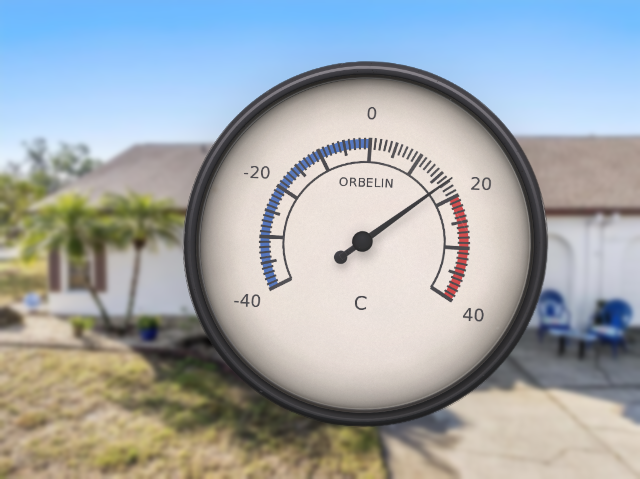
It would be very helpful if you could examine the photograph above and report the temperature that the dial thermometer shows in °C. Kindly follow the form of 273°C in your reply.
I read 17°C
